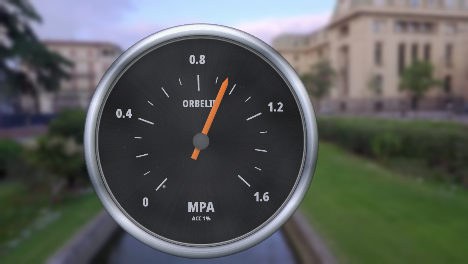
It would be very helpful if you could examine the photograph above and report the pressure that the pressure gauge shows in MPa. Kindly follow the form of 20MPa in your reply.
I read 0.95MPa
